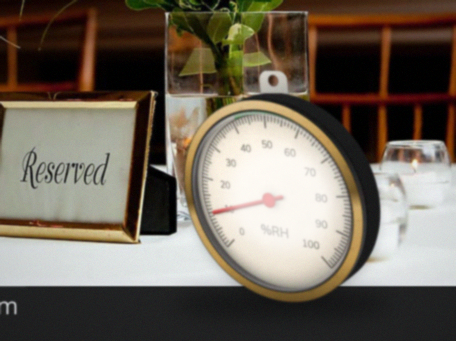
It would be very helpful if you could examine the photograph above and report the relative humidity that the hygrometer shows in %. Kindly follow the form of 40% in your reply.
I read 10%
